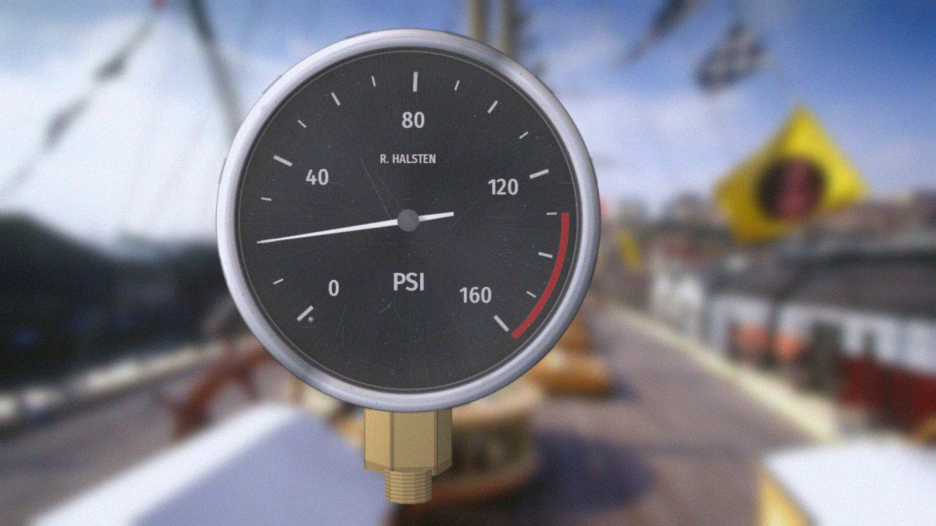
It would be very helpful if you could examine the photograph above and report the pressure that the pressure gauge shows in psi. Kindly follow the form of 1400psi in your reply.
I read 20psi
